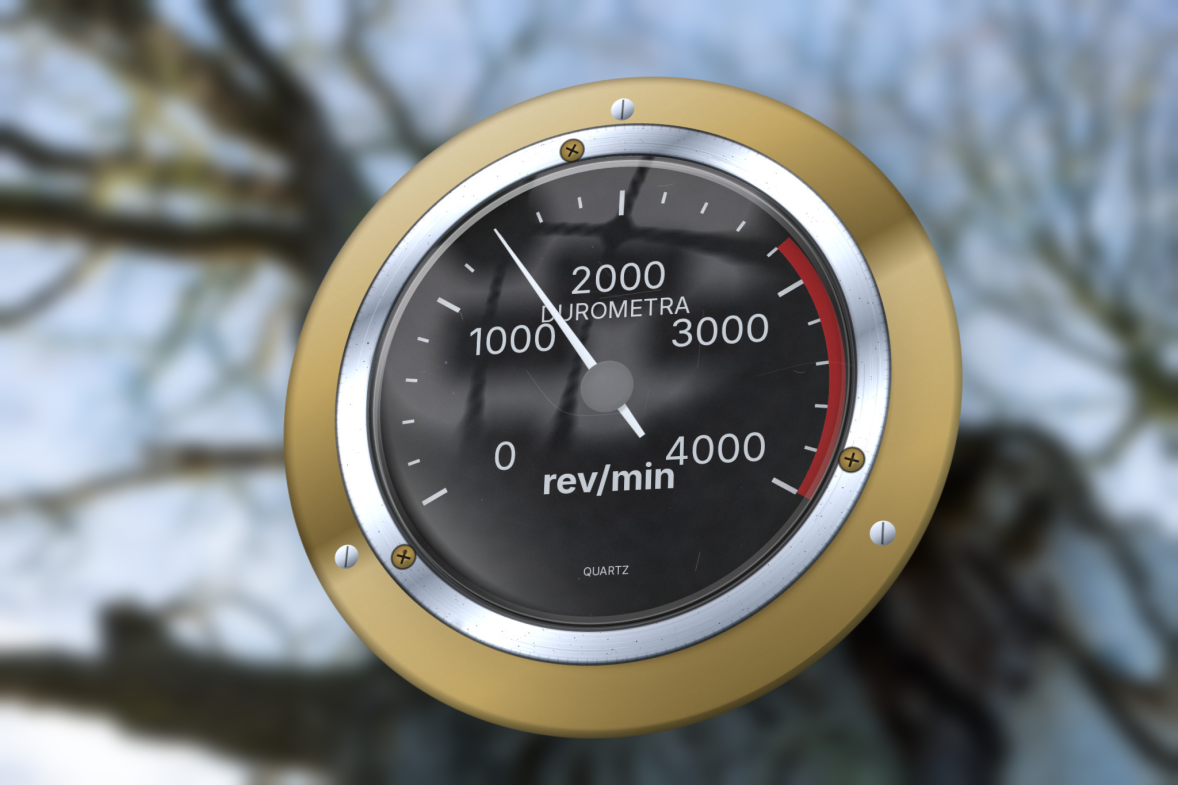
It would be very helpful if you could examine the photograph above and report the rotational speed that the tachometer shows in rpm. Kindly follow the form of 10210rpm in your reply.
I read 1400rpm
